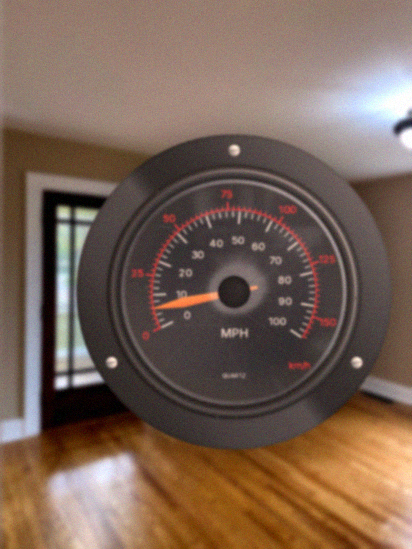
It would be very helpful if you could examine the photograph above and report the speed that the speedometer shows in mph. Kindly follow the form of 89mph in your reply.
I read 6mph
